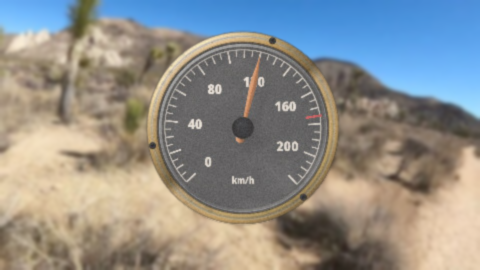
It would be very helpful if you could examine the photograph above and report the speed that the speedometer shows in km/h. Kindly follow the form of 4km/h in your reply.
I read 120km/h
